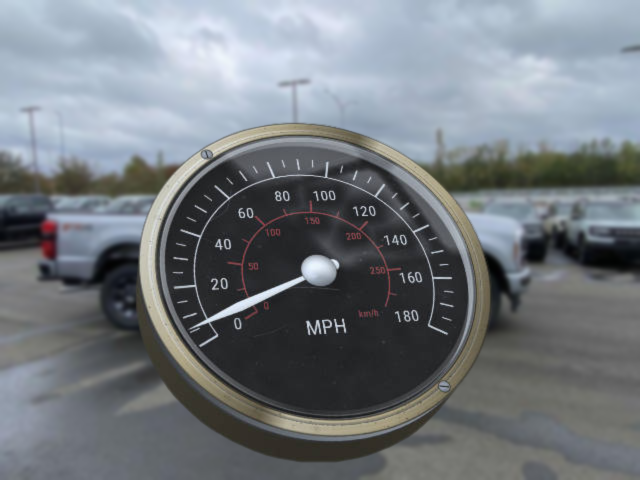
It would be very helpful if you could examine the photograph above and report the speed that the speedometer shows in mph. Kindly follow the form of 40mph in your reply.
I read 5mph
